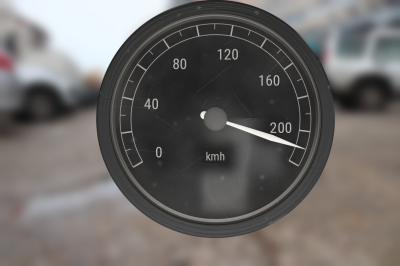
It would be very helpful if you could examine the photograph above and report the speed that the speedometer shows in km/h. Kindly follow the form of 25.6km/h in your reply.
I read 210km/h
